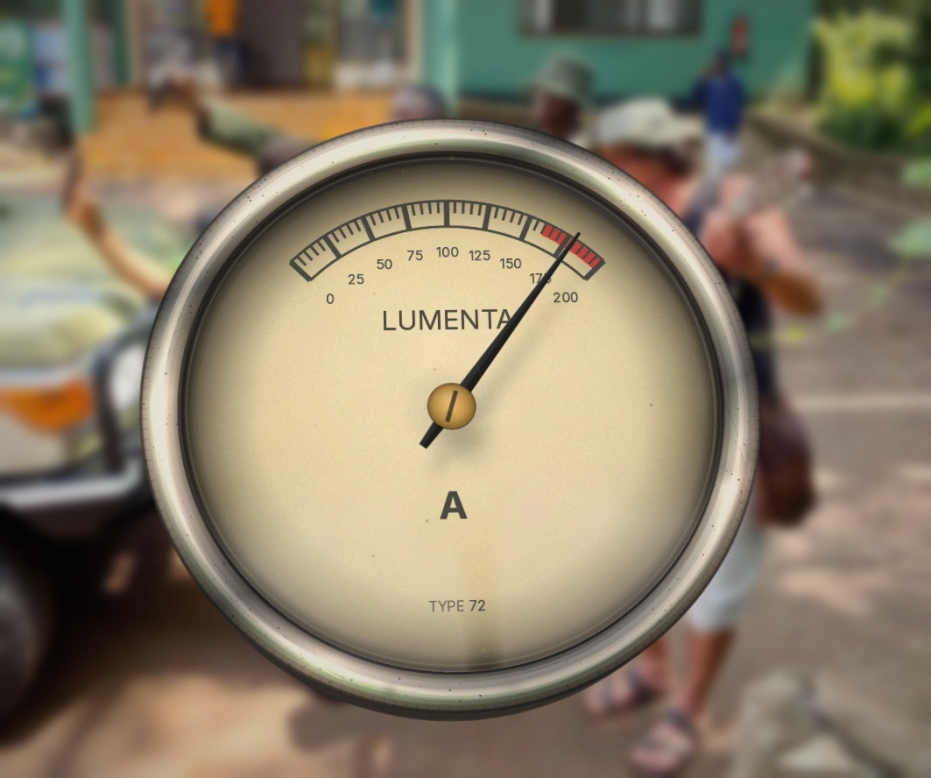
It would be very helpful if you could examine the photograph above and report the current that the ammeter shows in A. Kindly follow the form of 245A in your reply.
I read 180A
